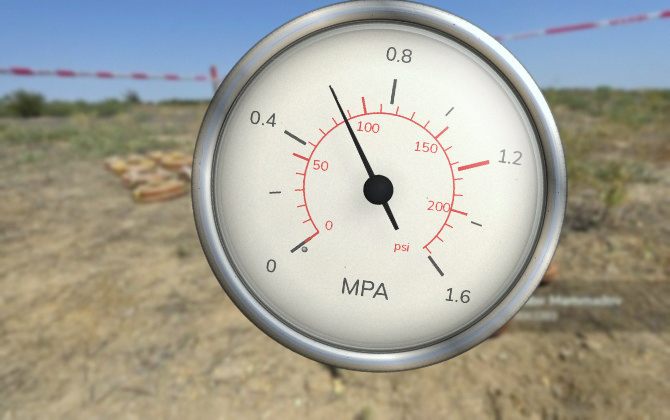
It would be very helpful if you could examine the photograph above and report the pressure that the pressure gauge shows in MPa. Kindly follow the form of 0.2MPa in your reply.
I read 0.6MPa
